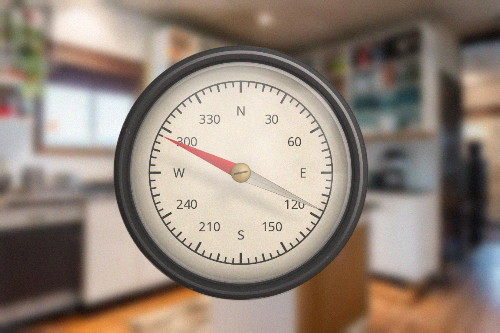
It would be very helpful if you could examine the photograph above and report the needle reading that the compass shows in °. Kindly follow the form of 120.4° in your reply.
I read 295°
